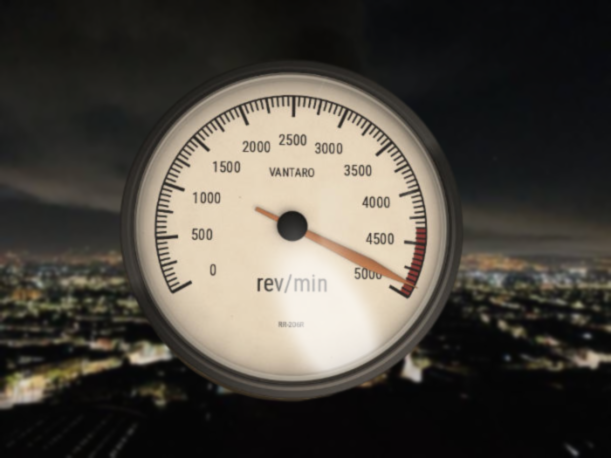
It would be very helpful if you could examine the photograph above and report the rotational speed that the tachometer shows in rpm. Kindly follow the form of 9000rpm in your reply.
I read 4900rpm
